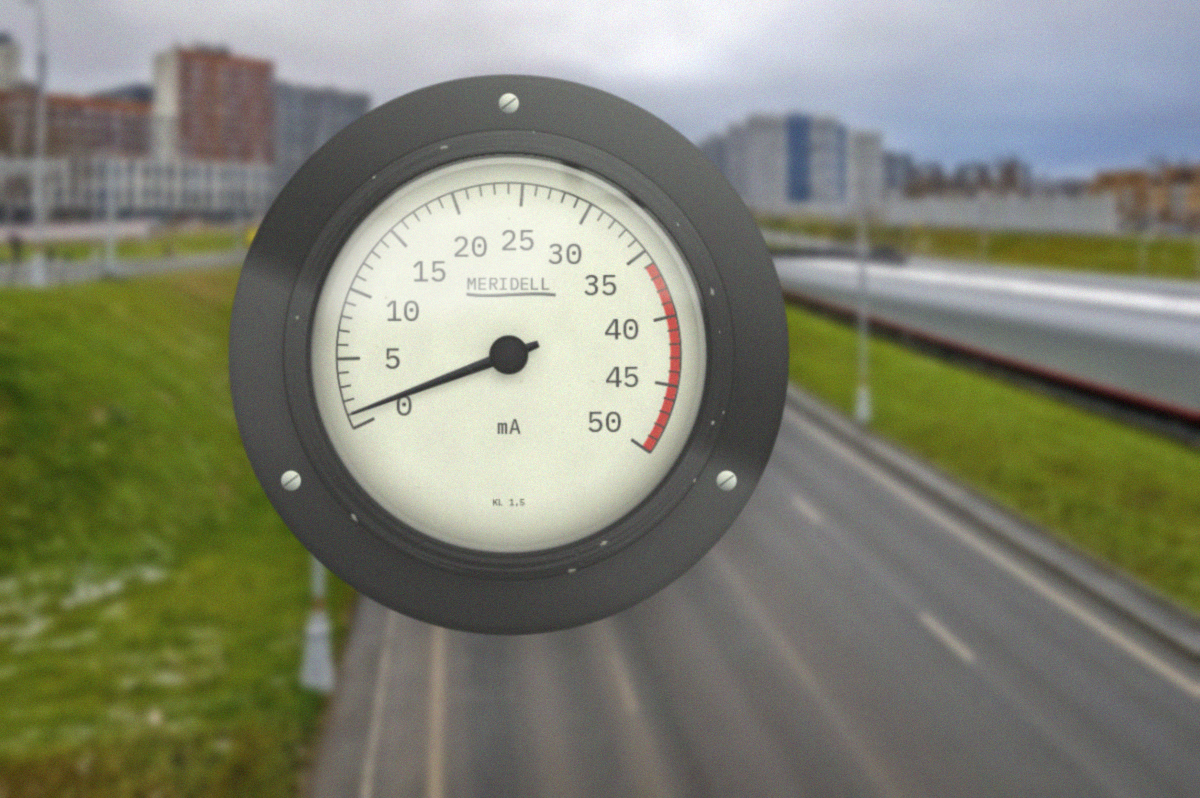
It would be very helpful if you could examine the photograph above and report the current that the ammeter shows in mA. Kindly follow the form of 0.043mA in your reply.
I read 1mA
